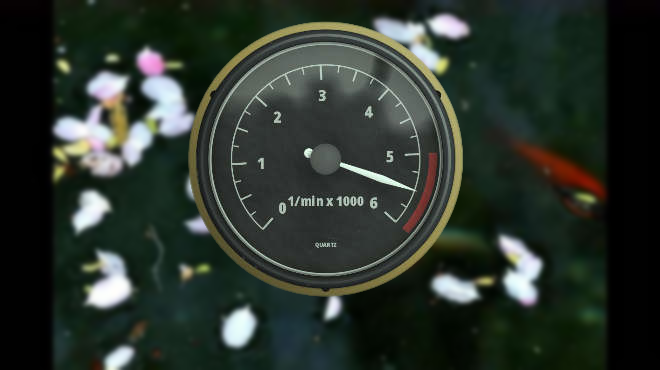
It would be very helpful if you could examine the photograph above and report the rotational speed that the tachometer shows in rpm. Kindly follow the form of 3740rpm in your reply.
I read 5500rpm
